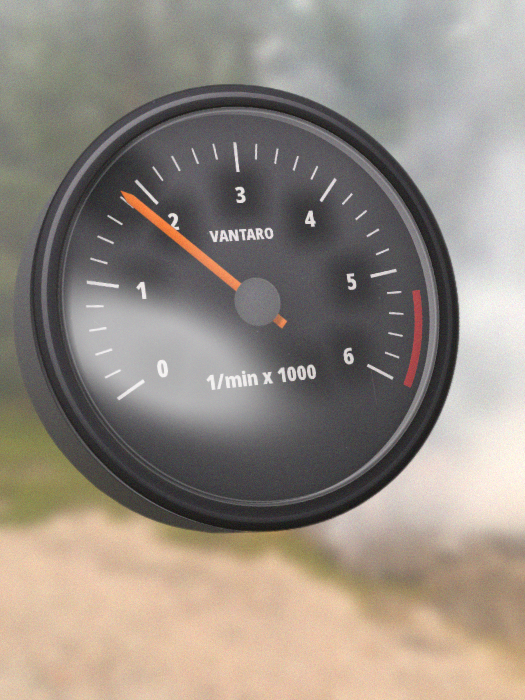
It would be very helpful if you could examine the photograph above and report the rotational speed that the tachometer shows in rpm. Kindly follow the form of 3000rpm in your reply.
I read 1800rpm
